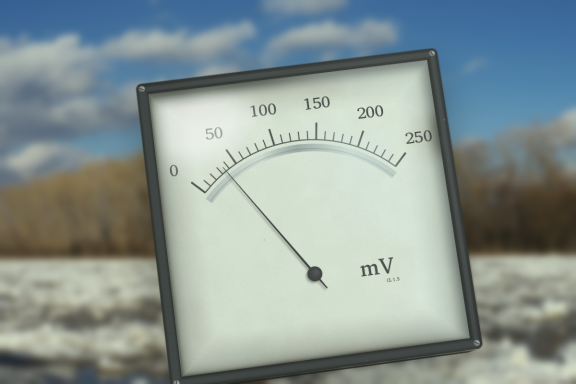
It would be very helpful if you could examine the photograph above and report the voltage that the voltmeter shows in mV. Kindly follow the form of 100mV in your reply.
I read 35mV
